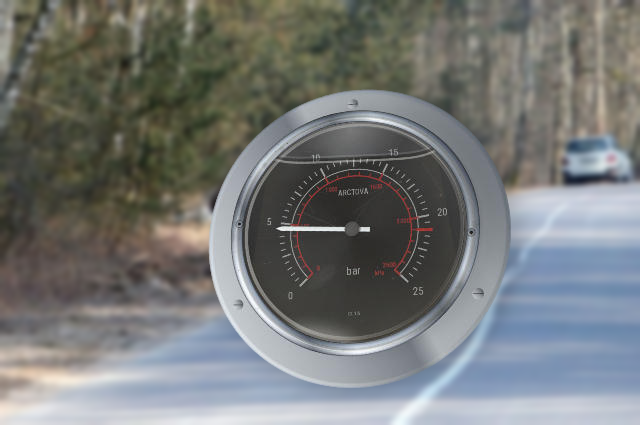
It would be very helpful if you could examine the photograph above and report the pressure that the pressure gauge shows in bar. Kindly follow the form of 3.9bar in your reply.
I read 4.5bar
